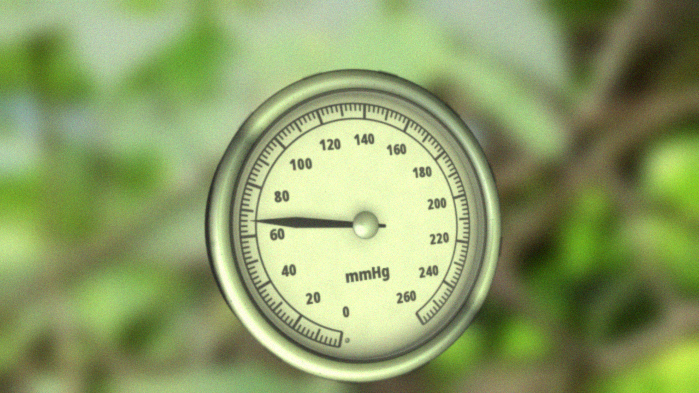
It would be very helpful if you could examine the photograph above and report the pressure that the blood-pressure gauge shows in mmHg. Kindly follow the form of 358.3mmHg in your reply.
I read 66mmHg
